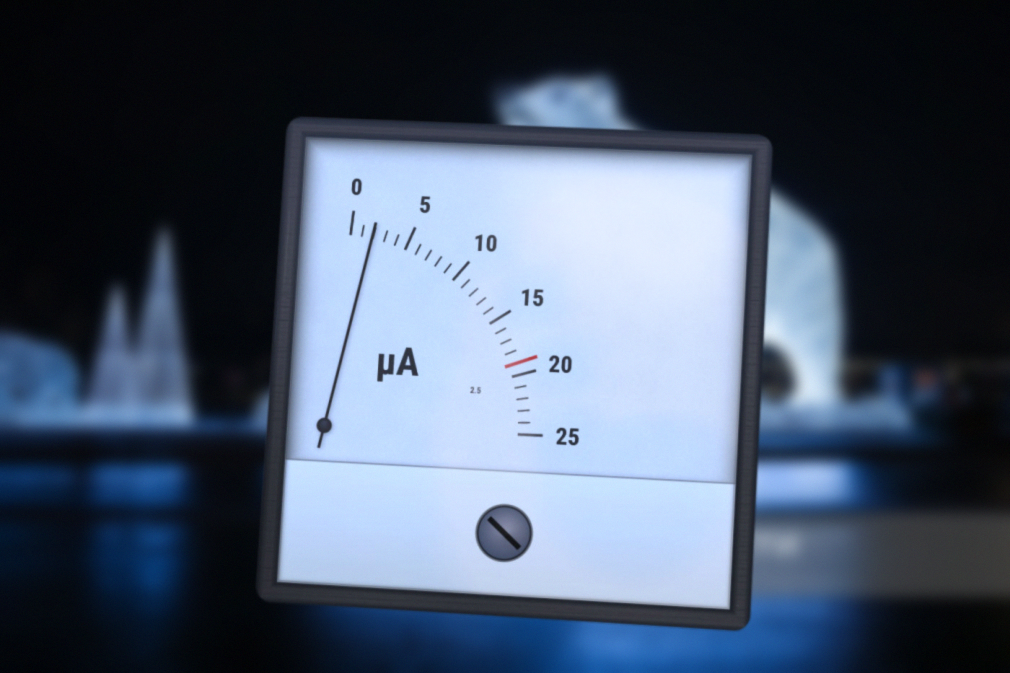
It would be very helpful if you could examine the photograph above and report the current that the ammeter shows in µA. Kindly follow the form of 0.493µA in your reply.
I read 2µA
